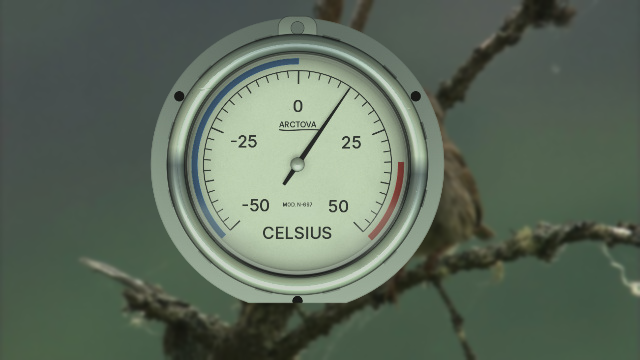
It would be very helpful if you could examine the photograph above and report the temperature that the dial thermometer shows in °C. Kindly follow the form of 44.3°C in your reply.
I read 12.5°C
